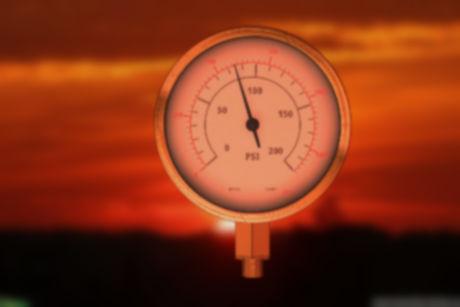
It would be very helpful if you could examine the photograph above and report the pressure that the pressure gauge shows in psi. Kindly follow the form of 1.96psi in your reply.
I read 85psi
